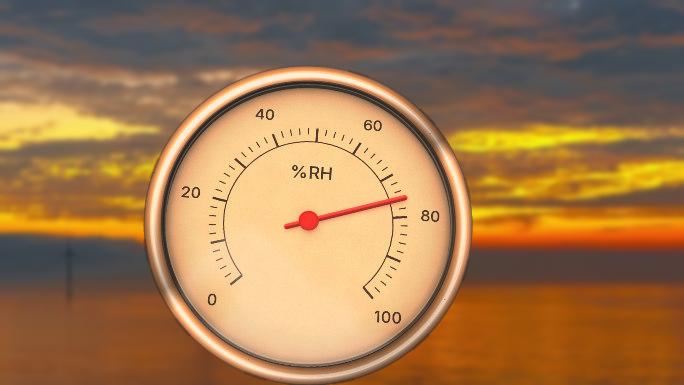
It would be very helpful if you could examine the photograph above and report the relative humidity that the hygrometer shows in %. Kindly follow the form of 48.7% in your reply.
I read 76%
